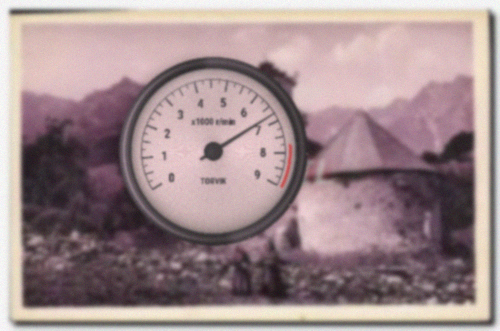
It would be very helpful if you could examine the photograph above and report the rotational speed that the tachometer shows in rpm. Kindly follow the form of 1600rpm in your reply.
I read 6750rpm
